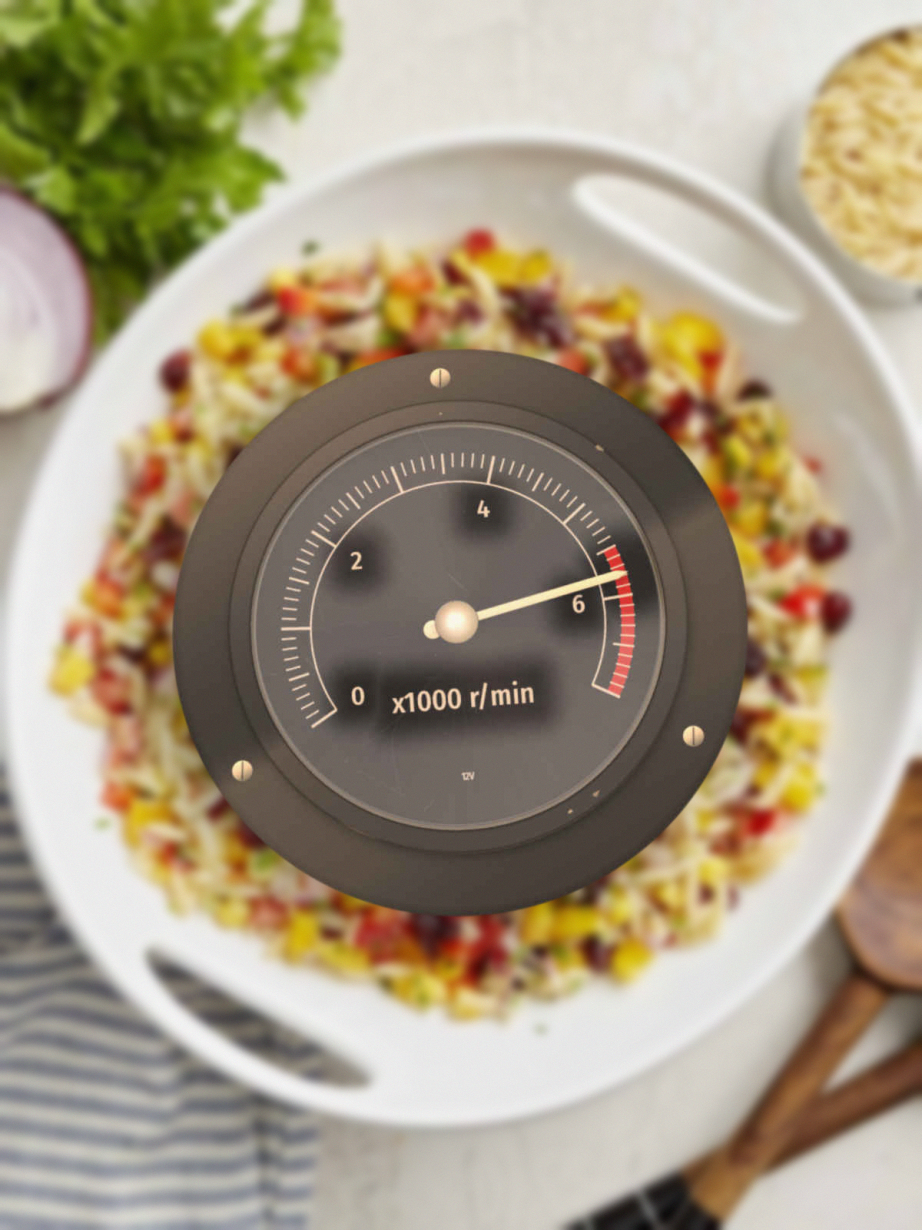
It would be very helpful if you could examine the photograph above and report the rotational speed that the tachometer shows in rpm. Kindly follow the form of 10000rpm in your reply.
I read 5800rpm
